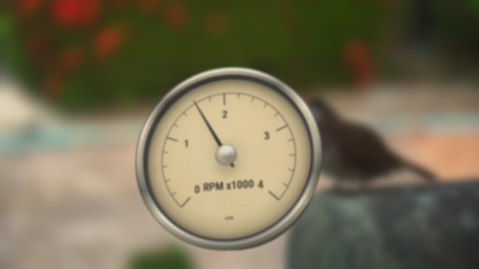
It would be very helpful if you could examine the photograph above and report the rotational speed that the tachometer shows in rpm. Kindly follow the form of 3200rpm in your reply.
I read 1600rpm
